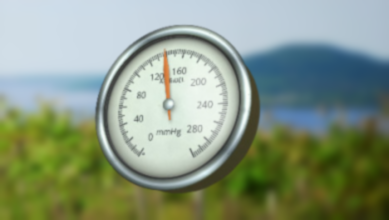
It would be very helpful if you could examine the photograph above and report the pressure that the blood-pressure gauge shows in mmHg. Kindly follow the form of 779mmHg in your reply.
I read 140mmHg
